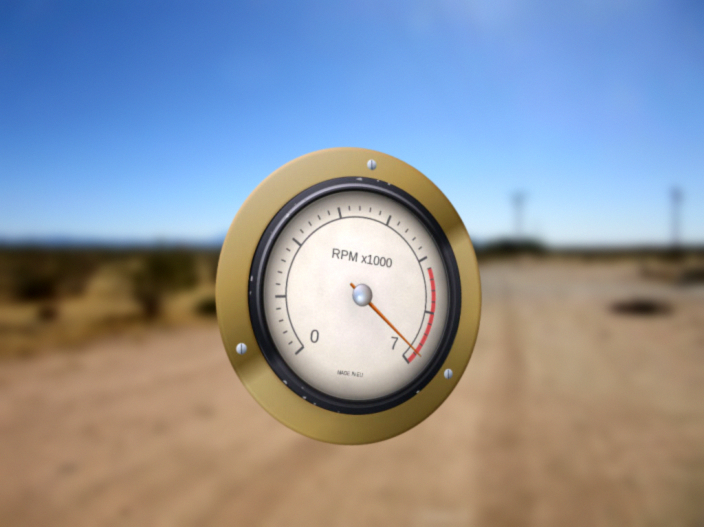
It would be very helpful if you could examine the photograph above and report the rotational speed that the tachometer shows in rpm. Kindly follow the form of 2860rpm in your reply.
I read 6800rpm
